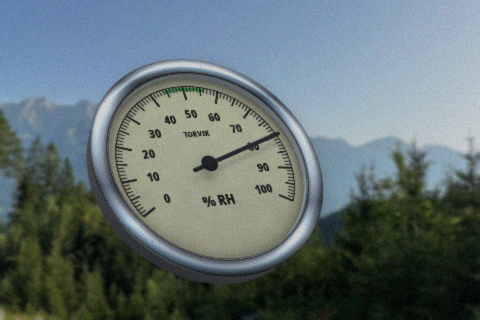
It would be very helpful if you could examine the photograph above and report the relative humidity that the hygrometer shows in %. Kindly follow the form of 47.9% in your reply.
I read 80%
